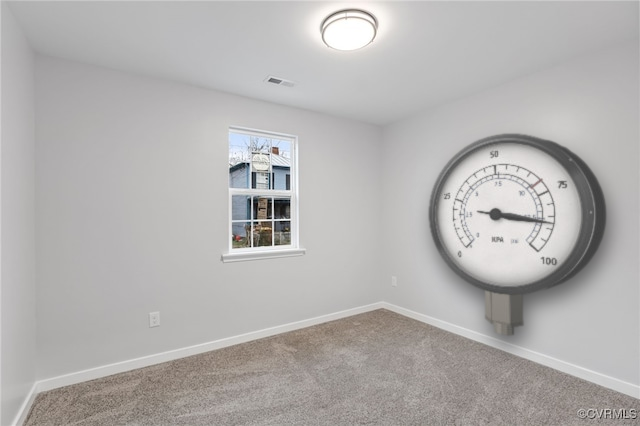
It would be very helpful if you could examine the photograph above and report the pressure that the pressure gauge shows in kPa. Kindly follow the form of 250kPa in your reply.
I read 87.5kPa
